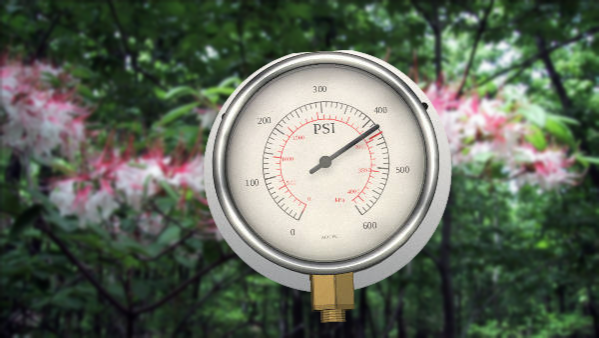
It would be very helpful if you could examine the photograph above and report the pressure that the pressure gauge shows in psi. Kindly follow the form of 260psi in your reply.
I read 420psi
